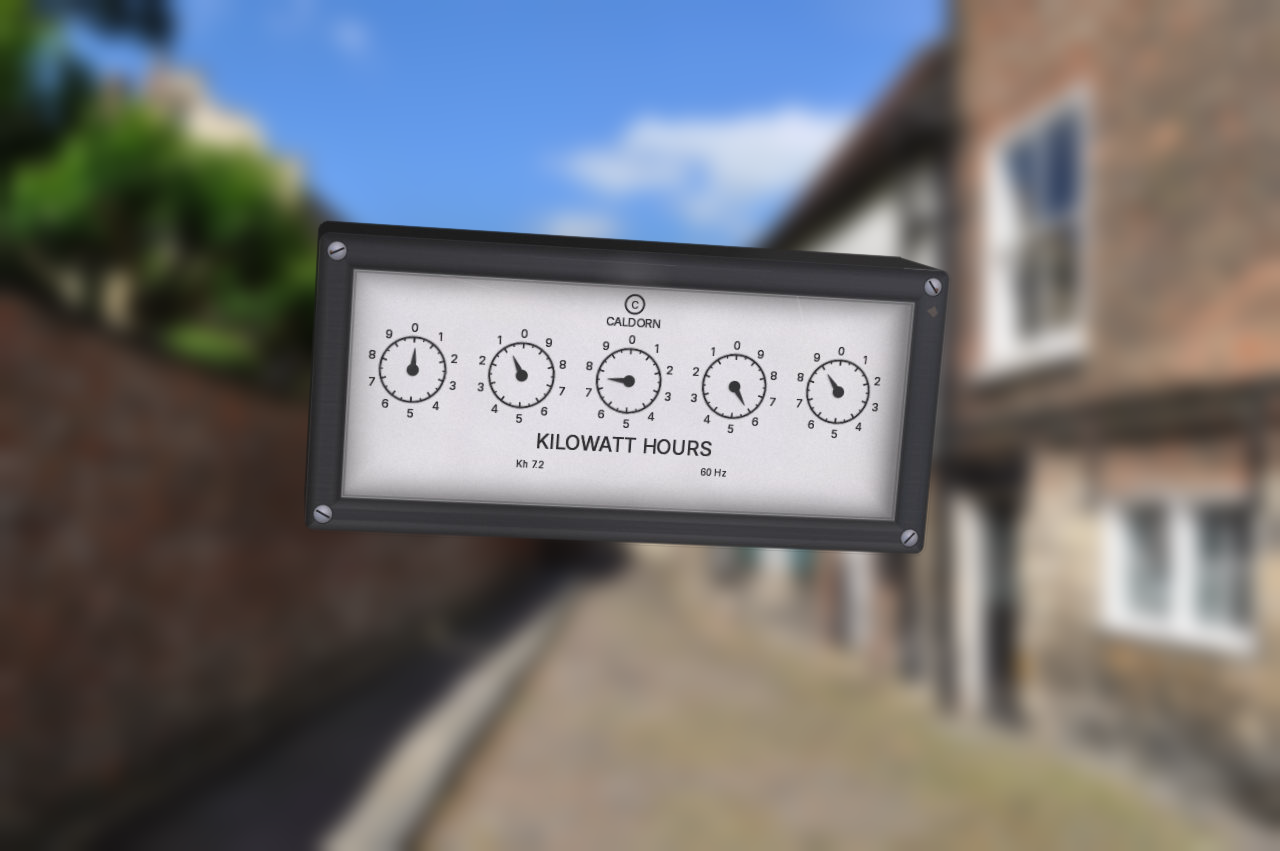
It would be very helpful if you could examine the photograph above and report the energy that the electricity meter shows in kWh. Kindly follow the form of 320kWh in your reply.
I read 759kWh
